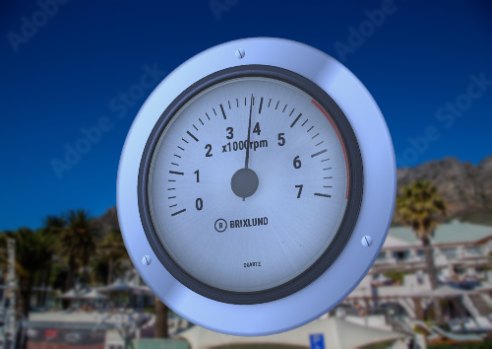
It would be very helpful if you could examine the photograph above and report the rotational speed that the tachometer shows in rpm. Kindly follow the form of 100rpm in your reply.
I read 3800rpm
